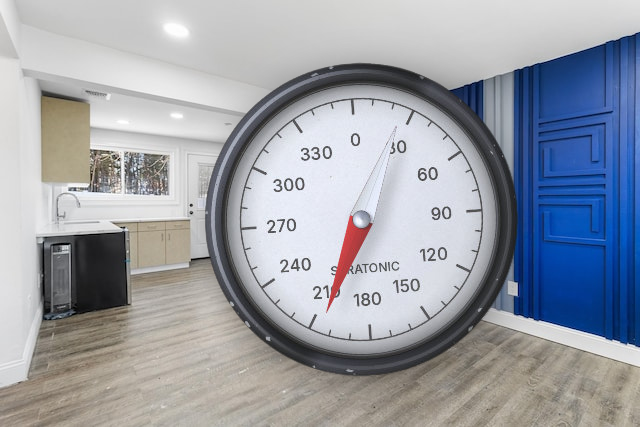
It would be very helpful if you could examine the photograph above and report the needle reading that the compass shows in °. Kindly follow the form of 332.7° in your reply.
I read 205°
